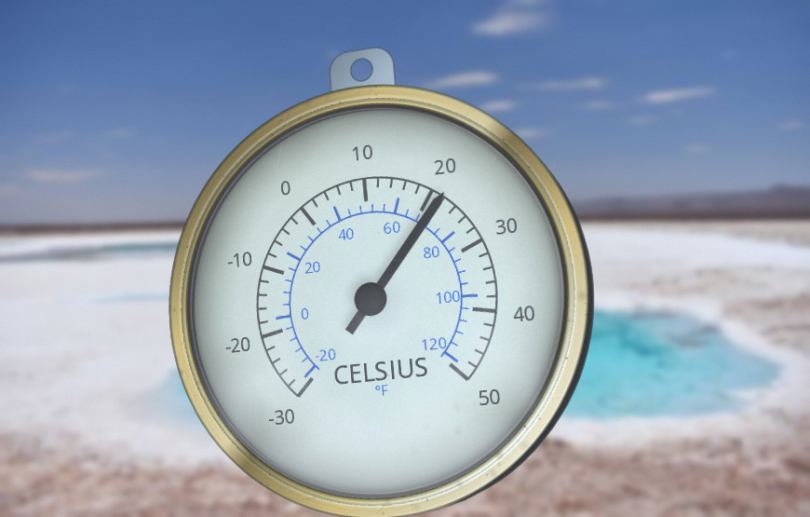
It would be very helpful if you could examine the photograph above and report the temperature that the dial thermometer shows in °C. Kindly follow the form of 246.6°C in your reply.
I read 22°C
